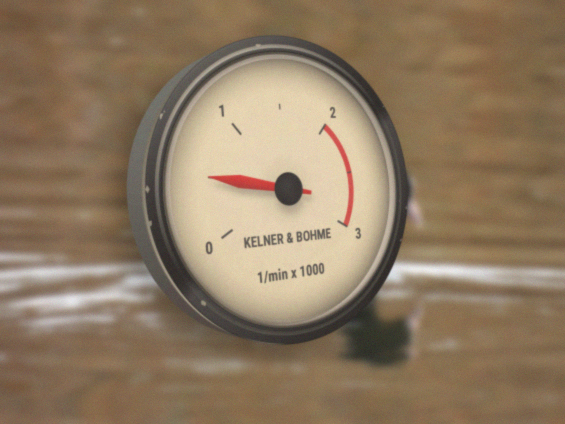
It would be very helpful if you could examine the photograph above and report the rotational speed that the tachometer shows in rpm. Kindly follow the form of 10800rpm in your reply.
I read 500rpm
